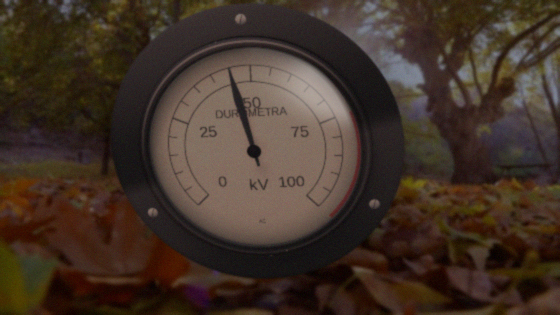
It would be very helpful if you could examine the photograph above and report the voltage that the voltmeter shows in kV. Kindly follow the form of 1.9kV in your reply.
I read 45kV
